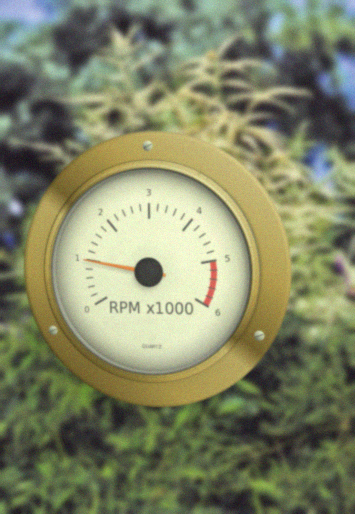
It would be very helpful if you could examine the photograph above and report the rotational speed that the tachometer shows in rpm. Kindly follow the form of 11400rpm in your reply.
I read 1000rpm
